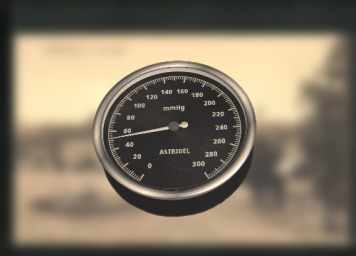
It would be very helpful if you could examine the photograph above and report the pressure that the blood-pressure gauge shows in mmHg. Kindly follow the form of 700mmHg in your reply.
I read 50mmHg
